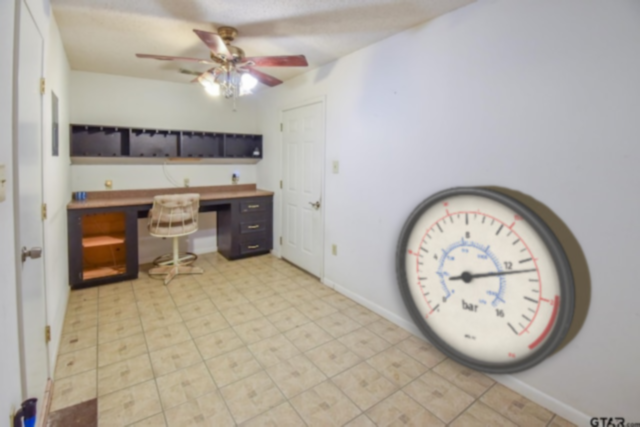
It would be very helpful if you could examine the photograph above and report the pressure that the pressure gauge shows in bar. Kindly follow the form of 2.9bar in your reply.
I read 12.5bar
